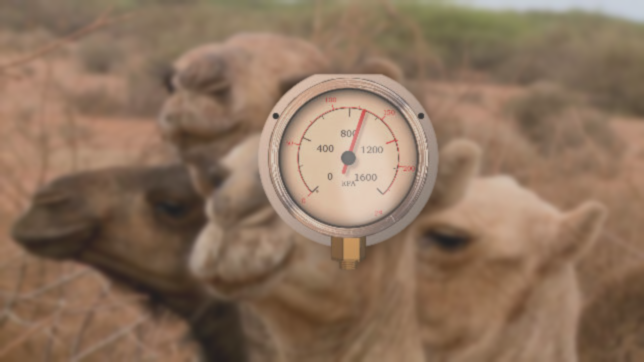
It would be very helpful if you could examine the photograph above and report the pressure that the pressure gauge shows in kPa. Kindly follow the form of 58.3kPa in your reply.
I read 900kPa
